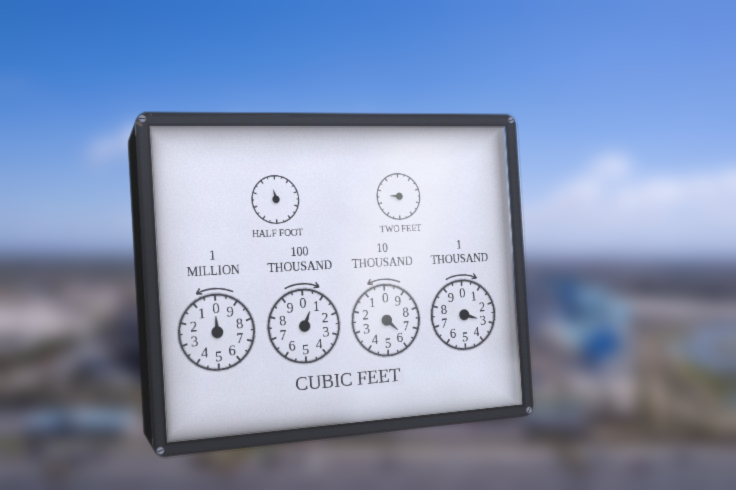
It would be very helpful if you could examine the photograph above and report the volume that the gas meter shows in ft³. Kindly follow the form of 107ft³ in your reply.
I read 6300ft³
